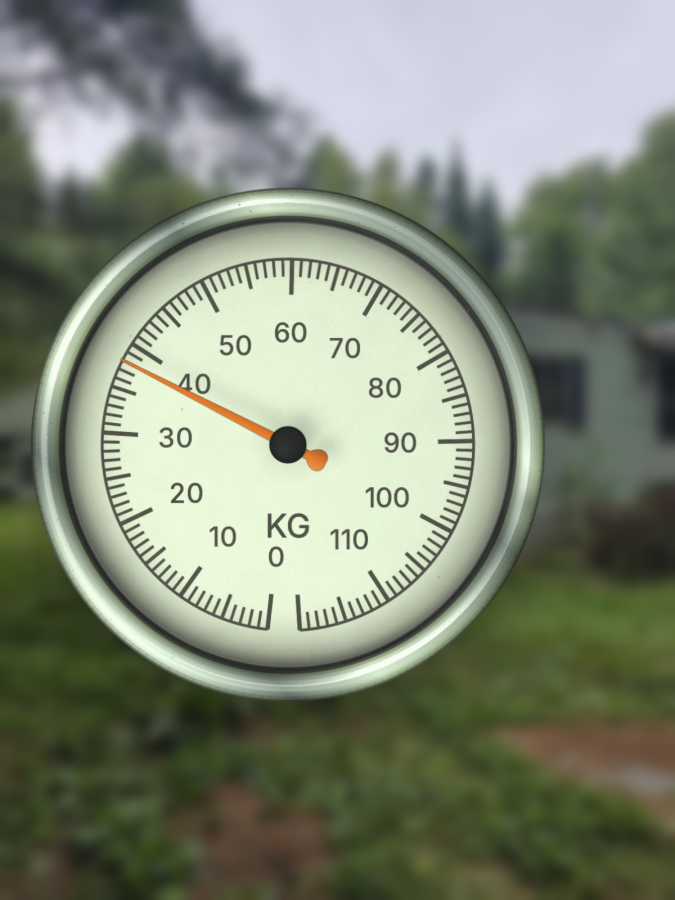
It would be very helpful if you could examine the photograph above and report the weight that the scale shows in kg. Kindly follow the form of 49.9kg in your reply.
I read 38kg
